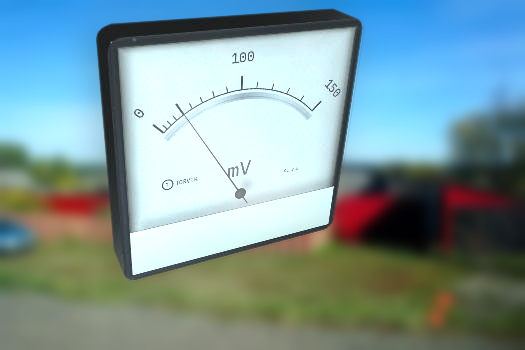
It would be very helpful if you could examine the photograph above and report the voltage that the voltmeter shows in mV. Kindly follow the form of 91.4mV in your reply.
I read 50mV
